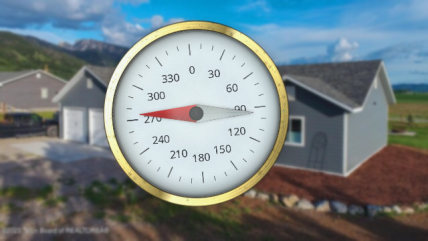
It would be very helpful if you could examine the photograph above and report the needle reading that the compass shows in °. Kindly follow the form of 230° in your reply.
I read 275°
